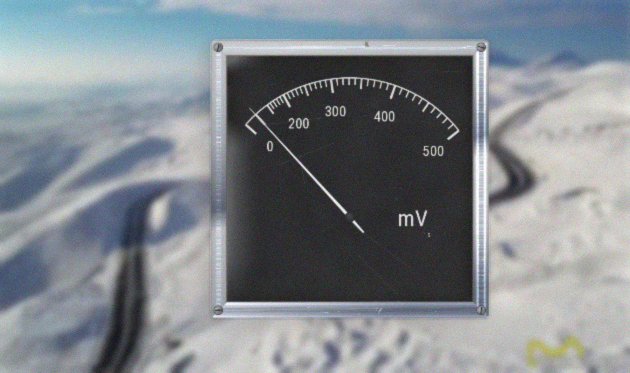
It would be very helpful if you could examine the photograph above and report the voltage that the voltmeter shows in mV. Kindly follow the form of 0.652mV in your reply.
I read 100mV
